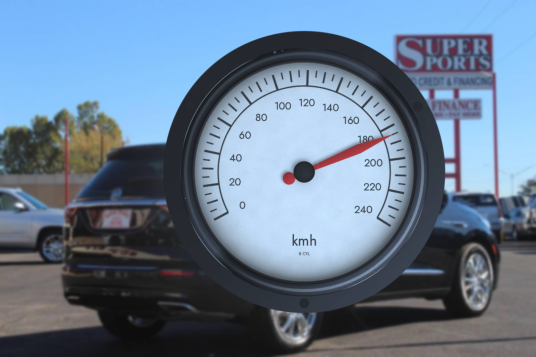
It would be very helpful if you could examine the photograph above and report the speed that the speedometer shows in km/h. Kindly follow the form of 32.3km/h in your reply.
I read 185km/h
